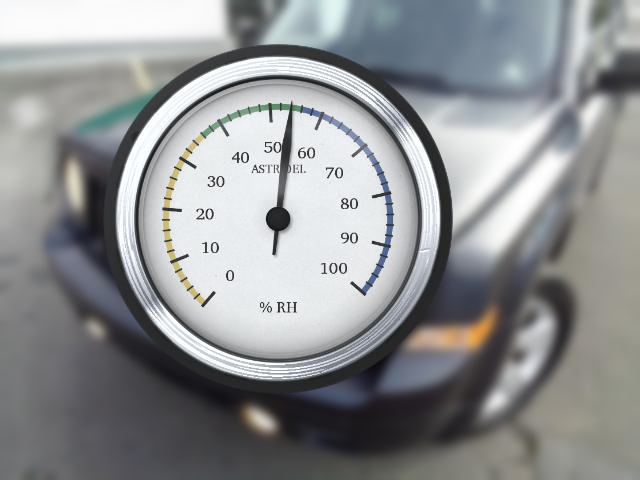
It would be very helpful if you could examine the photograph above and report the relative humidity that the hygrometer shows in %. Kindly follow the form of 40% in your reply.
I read 54%
